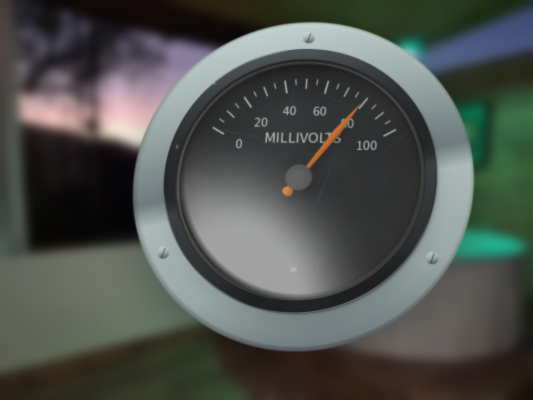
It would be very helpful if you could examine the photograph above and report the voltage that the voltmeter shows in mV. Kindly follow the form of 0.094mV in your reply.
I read 80mV
